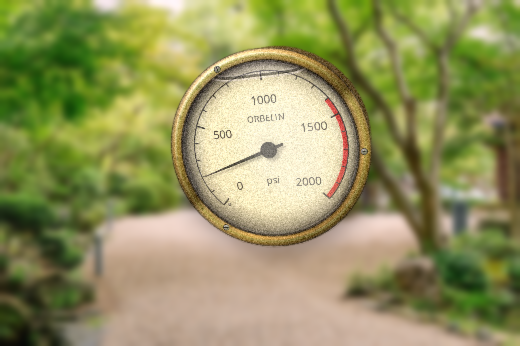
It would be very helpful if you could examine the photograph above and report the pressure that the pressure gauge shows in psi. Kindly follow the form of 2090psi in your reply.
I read 200psi
